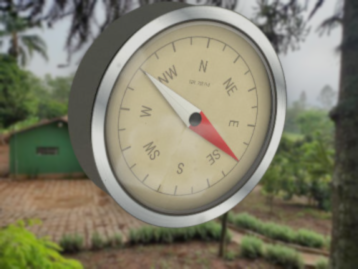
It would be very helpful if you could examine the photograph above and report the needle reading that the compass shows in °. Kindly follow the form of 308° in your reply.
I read 120°
